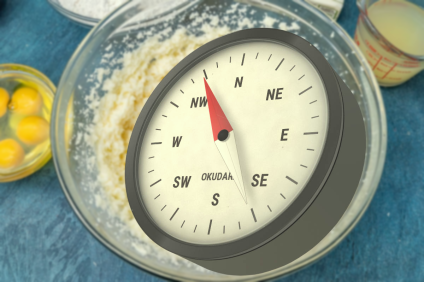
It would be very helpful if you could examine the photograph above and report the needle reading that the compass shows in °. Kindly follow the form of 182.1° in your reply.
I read 330°
